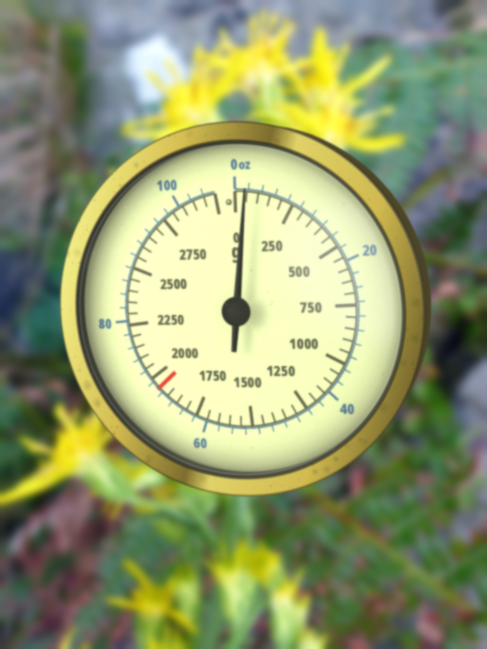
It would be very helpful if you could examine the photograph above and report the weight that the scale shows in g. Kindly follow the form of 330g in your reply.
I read 50g
